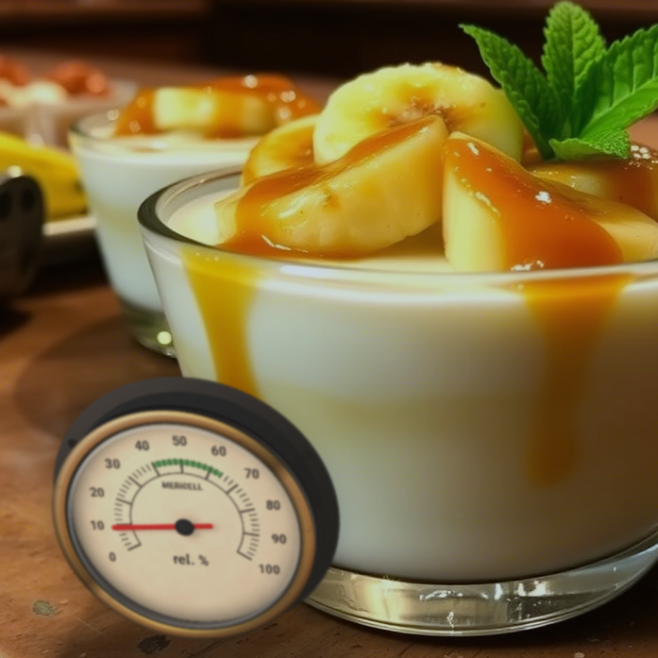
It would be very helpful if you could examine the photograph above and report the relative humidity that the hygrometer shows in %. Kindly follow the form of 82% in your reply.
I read 10%
